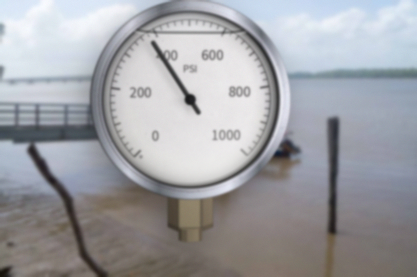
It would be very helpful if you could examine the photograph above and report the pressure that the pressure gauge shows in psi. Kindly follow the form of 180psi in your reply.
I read 380psi
